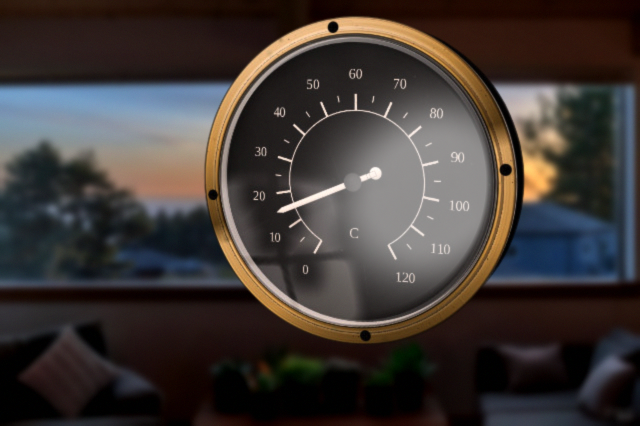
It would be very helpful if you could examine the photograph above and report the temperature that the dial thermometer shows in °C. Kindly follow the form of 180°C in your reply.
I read 15°C
